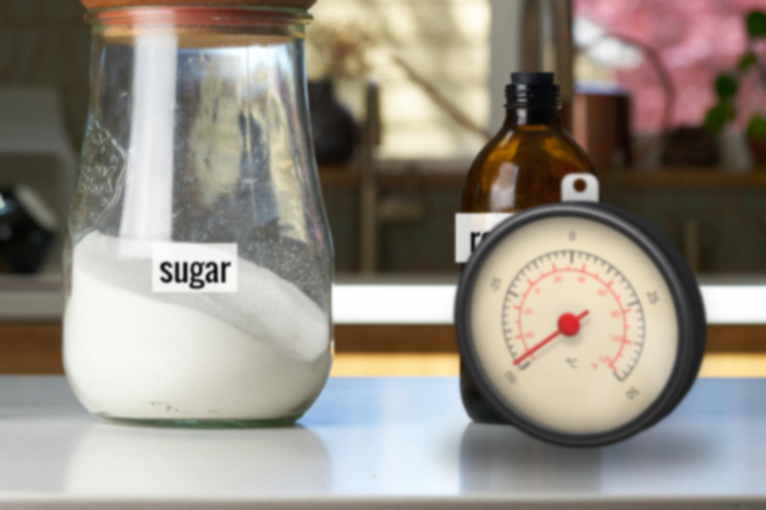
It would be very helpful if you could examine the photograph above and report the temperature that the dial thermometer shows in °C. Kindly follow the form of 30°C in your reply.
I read -47.5°C
